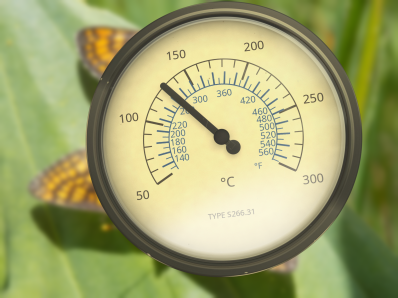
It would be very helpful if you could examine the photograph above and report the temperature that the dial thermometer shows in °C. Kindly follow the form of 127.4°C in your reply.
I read 130°C
